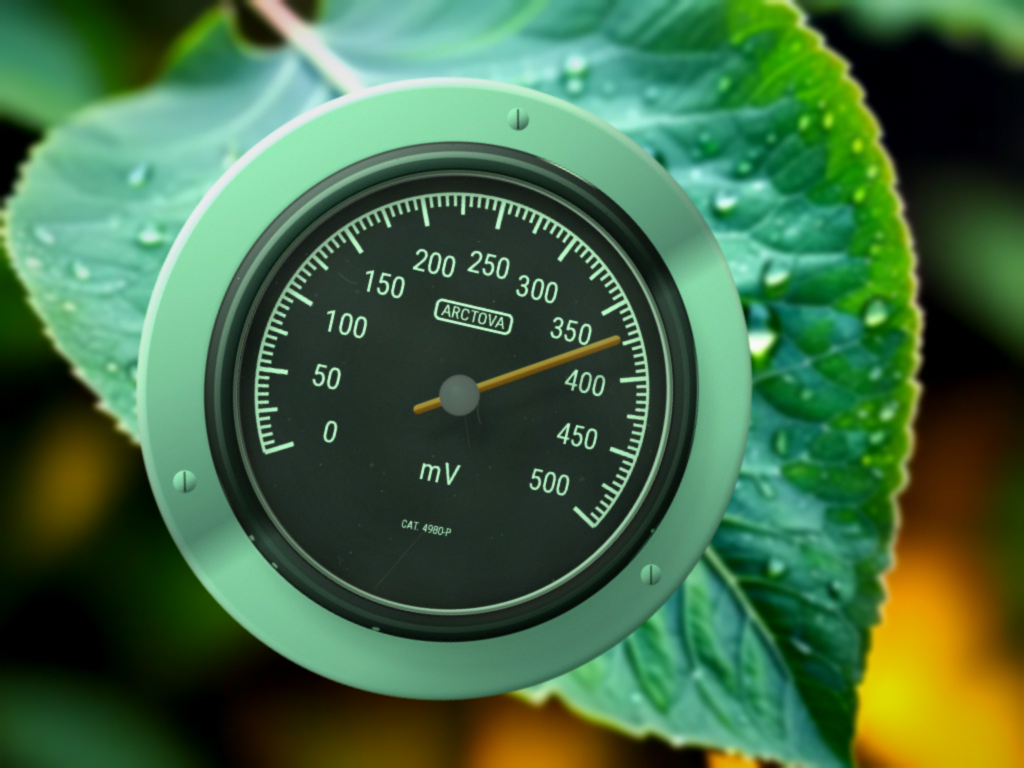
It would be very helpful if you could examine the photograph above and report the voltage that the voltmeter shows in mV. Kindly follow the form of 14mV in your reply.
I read 370mV
